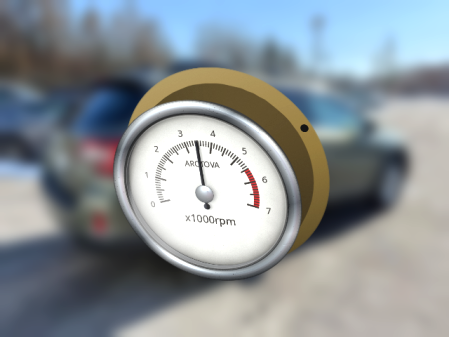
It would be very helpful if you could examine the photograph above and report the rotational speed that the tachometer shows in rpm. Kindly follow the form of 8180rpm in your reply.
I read 3500rpm
